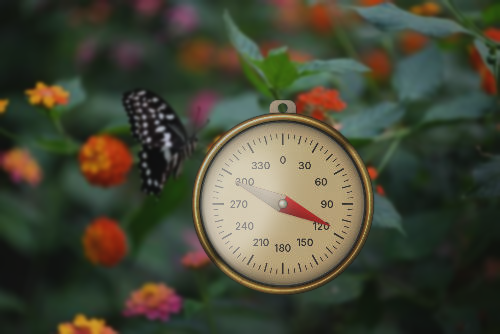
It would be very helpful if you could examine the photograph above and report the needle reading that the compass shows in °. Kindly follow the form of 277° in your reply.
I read 115°
